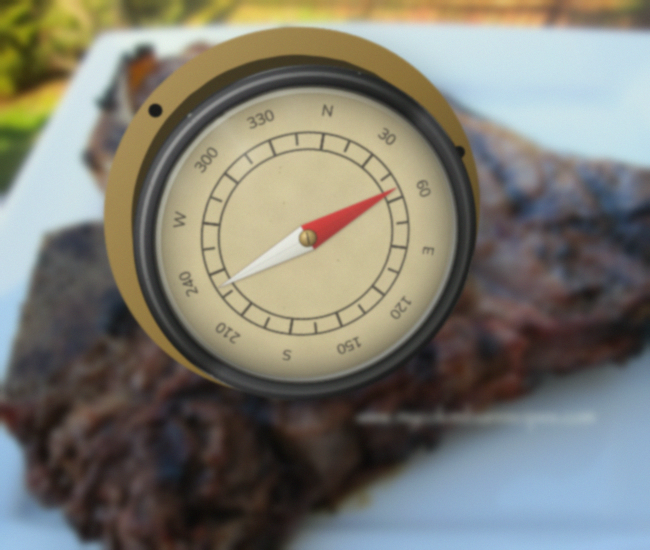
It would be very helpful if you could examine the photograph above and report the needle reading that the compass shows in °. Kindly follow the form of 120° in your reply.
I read 52.5°
